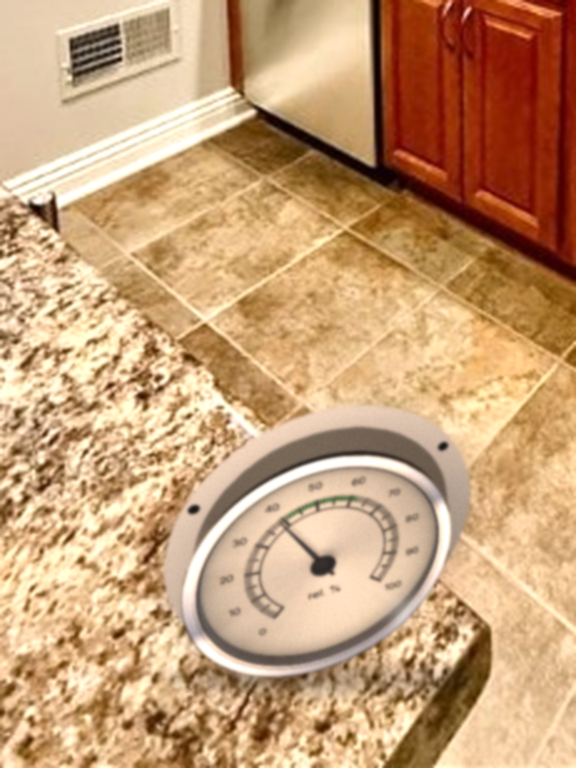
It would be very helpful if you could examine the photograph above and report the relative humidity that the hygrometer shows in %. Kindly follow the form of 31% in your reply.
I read 40%
